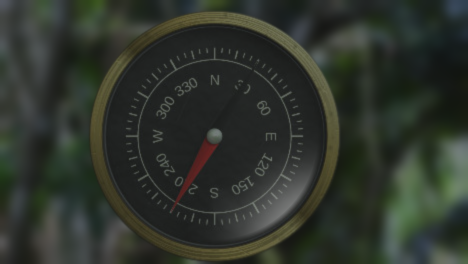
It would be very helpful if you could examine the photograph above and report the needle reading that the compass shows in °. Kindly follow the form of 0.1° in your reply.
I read 210°
